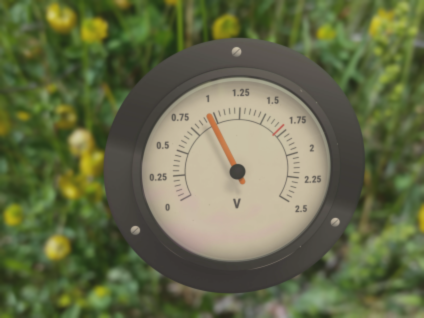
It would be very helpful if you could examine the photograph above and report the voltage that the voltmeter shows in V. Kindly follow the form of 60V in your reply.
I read 0.95V
